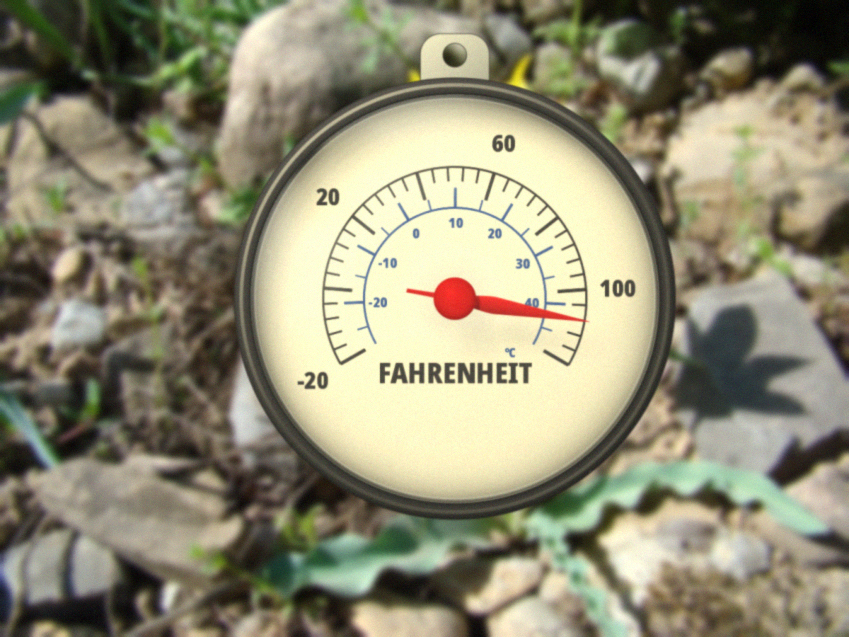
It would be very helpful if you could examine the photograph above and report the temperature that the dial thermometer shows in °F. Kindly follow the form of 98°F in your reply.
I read 108°F
